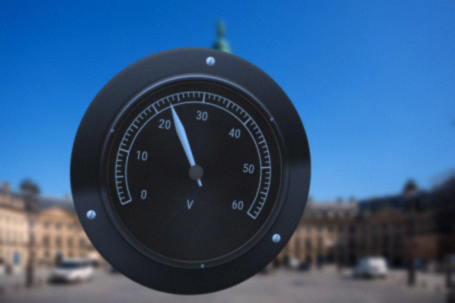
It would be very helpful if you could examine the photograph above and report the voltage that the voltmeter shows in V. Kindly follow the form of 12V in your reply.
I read 23V
